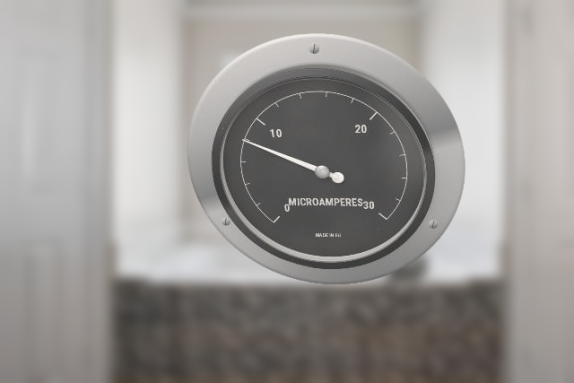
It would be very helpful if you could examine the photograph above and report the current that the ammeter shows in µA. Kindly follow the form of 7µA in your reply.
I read 8µA
